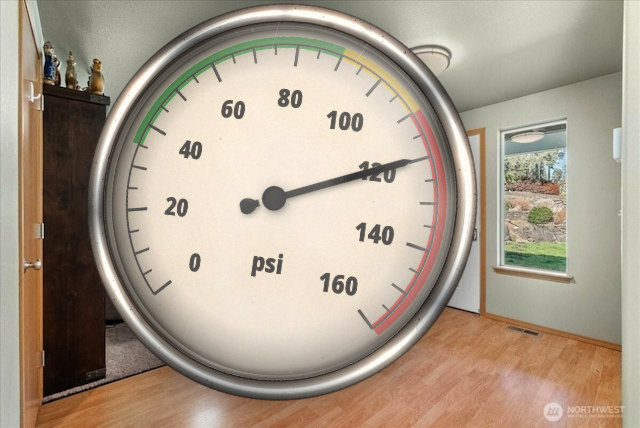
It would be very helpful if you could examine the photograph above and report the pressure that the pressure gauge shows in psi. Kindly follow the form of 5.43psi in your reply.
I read 120psi
